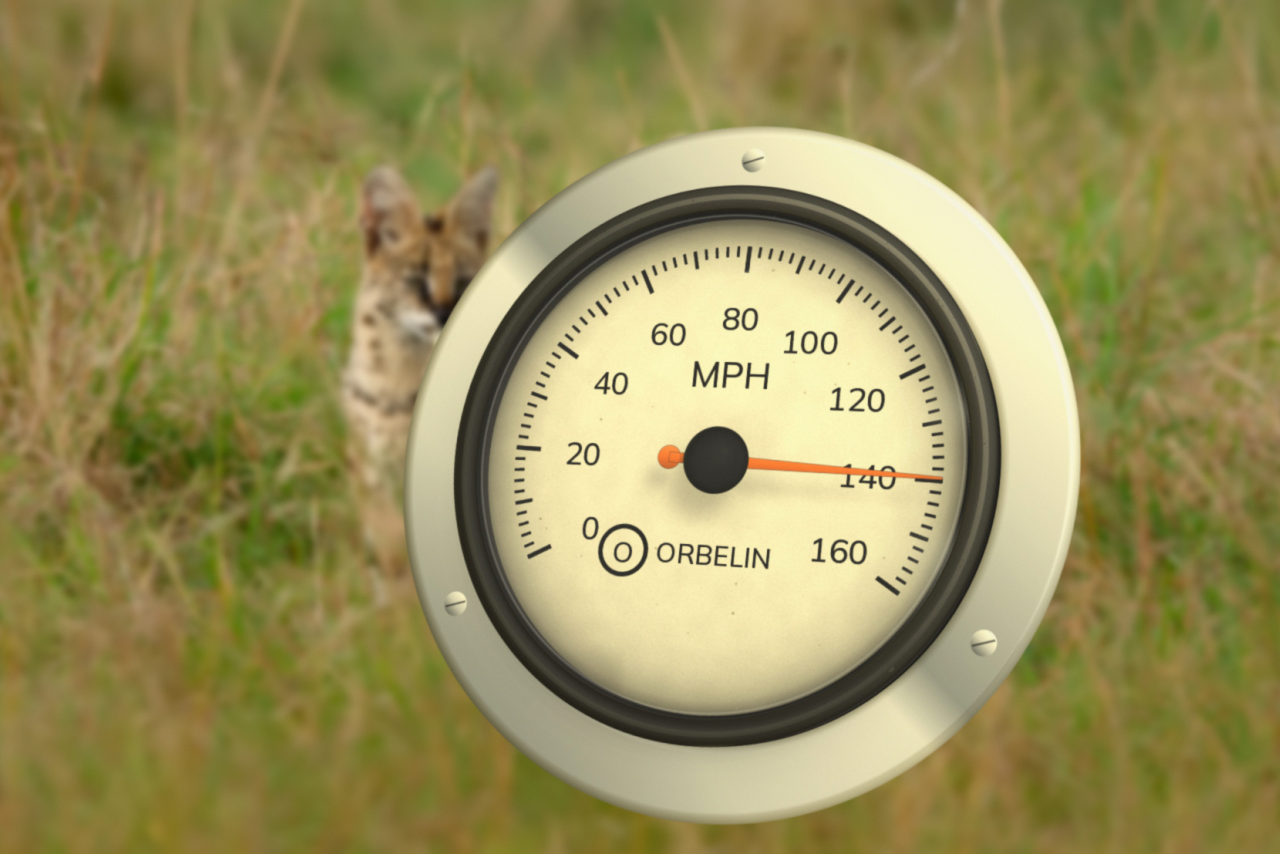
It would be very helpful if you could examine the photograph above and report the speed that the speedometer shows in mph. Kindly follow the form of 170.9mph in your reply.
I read 140mph
